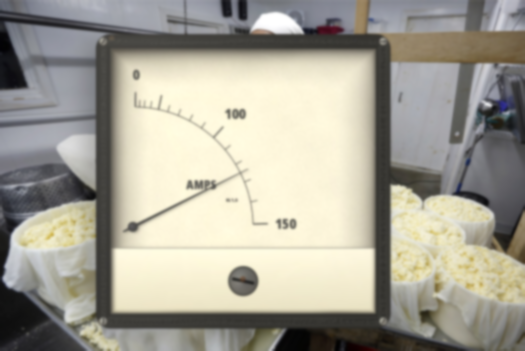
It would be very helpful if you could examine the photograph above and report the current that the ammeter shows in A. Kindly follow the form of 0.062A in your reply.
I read 125A
